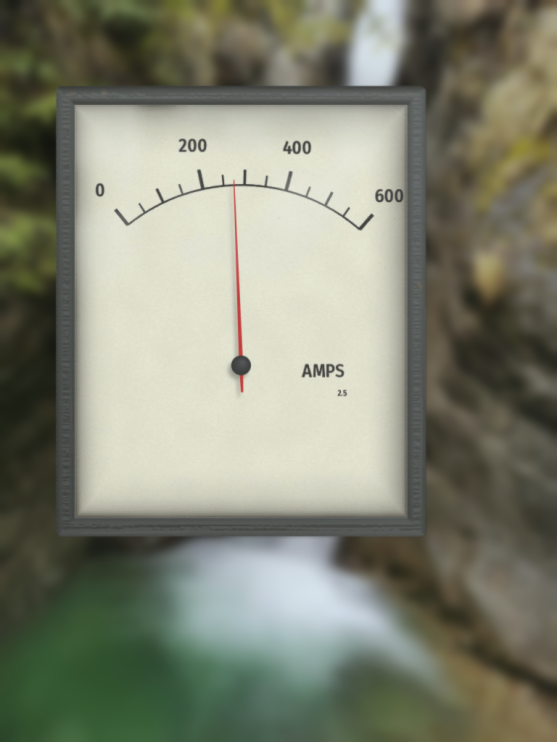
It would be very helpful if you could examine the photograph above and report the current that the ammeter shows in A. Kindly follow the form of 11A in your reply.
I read 275A
